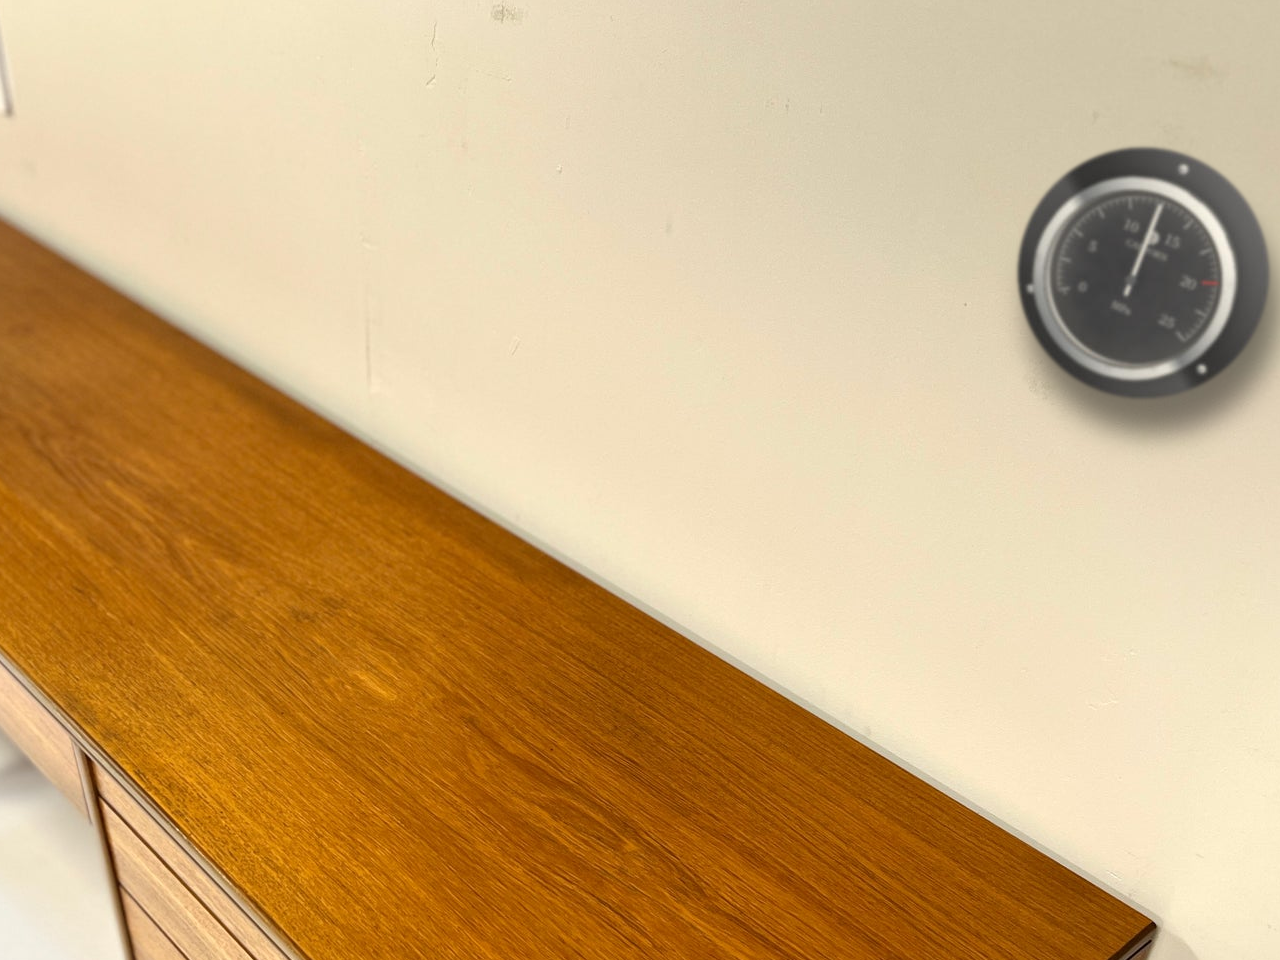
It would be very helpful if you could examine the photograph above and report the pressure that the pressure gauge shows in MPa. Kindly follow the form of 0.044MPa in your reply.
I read 12.5MPa
